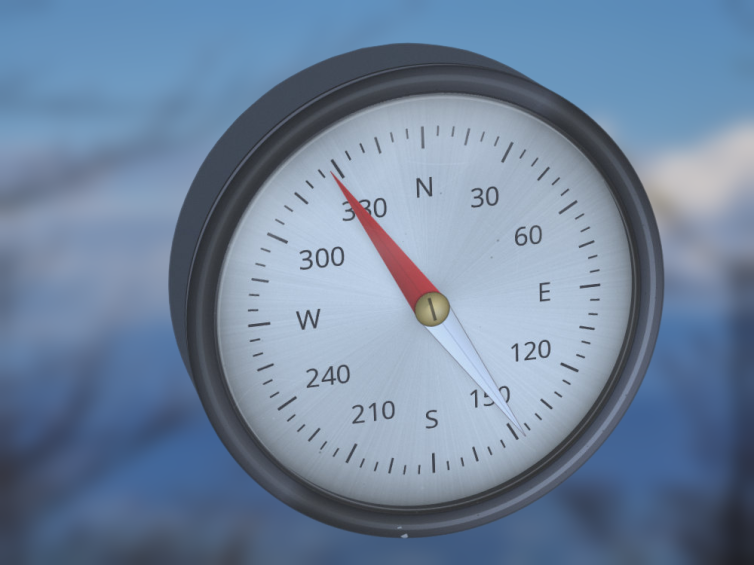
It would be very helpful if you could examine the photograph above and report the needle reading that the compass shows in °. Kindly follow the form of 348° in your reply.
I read 327.5°
